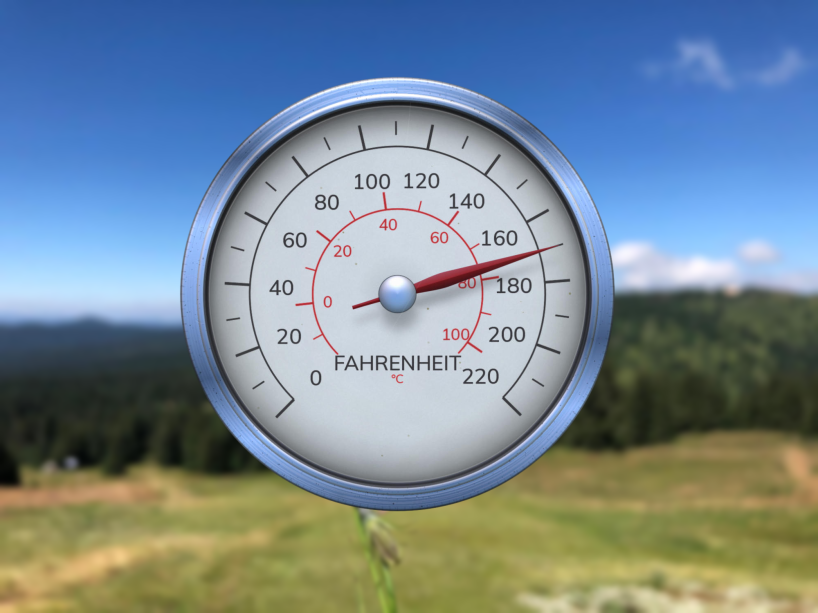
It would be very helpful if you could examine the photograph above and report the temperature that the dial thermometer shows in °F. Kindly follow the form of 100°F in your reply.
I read 170°F
